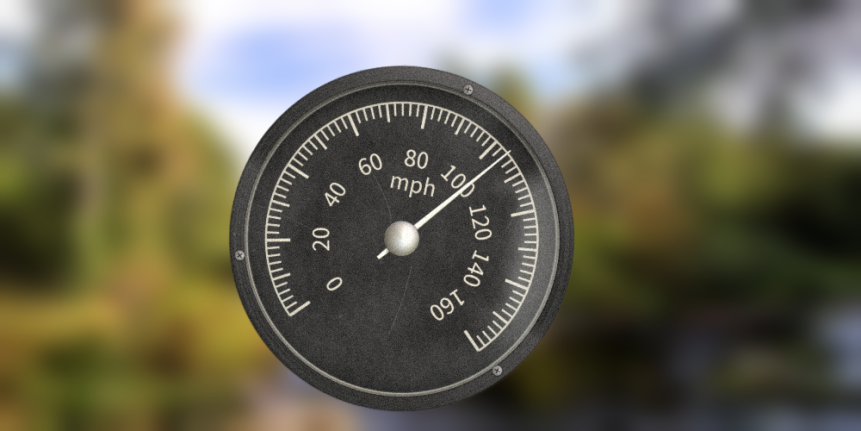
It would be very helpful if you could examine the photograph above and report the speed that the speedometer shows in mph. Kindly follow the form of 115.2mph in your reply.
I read 104mph
